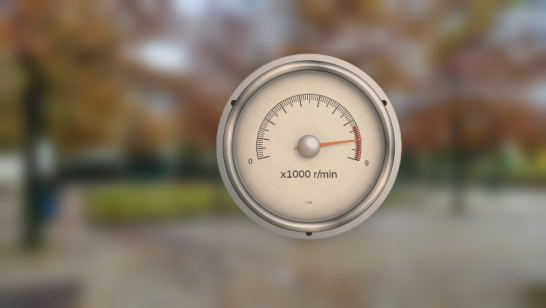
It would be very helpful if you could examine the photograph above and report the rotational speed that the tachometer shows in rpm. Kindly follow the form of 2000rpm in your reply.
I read 8000rpm
